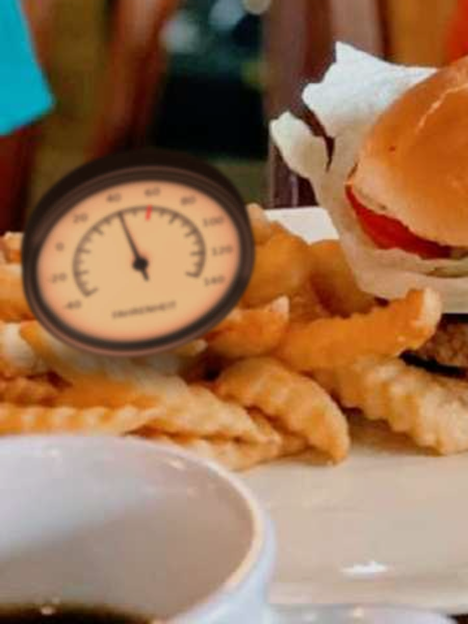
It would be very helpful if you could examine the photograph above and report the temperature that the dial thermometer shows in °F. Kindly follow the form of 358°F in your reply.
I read 40°F
